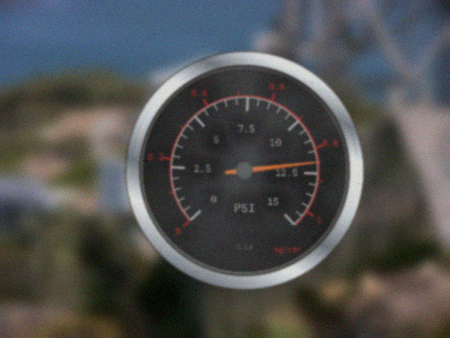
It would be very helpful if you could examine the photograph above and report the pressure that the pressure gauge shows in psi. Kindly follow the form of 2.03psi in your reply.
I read 12psi
